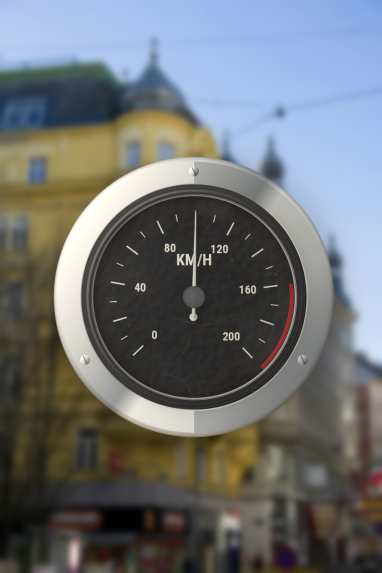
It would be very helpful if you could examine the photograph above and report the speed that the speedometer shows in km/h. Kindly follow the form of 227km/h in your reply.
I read 100km/h
